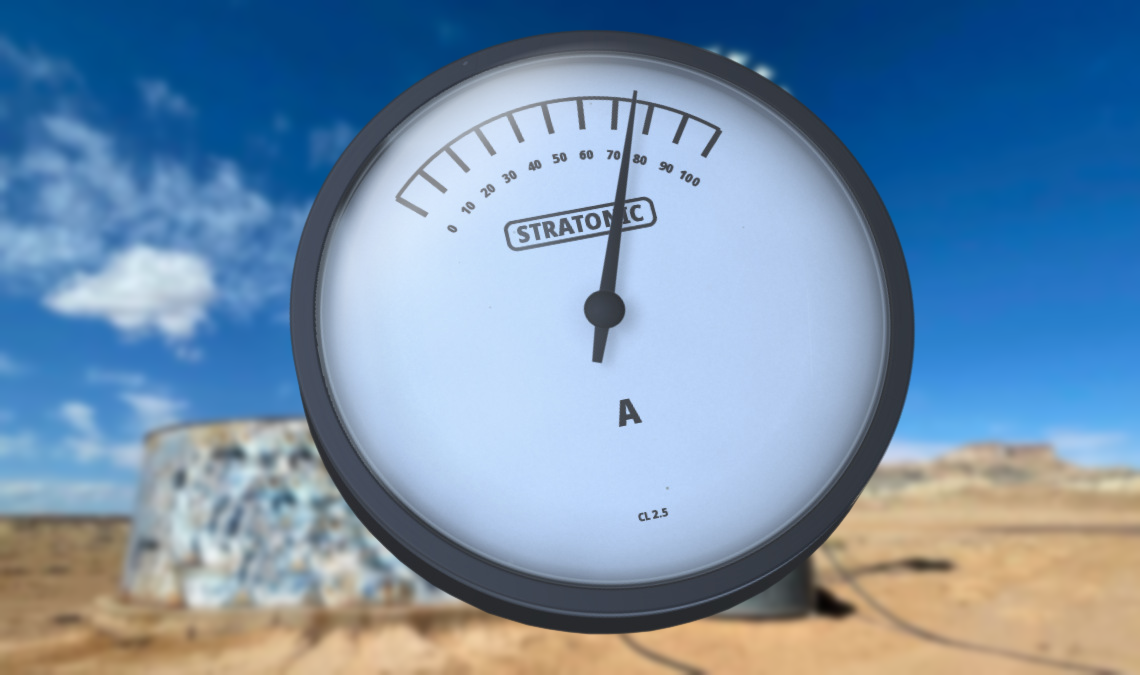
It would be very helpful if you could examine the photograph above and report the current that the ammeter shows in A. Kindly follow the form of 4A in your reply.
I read 75A
